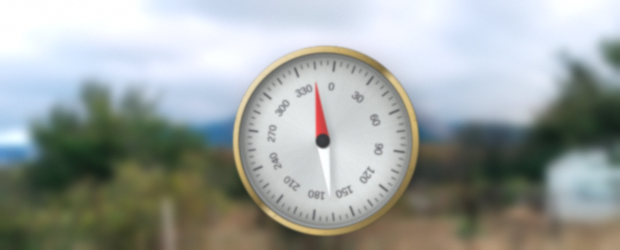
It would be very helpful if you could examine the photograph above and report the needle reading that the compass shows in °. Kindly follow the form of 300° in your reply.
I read 345°
